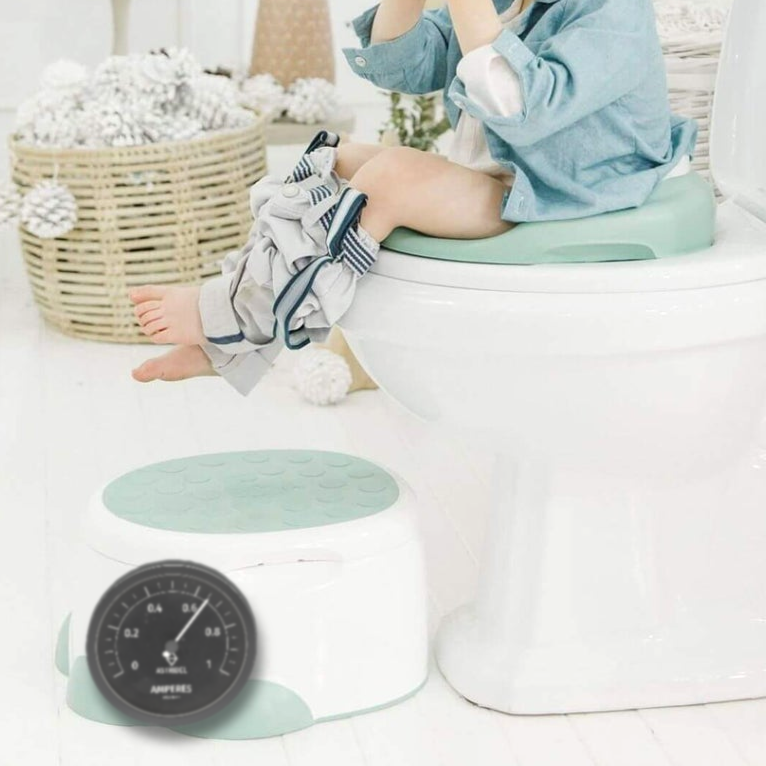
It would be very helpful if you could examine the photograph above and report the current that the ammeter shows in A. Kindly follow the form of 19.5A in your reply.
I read 0.65A
